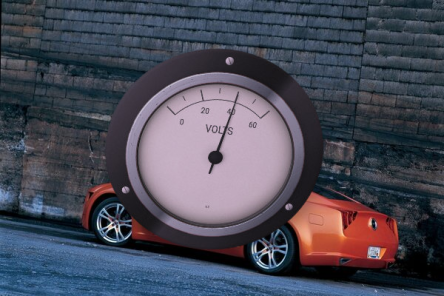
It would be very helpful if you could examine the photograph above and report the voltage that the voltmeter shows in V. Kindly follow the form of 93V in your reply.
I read 40V
